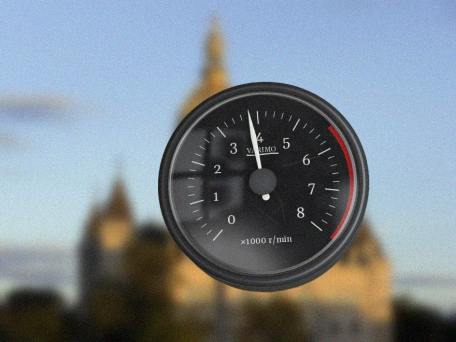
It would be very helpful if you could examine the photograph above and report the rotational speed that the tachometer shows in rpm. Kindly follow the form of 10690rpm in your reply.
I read 3800rpm
